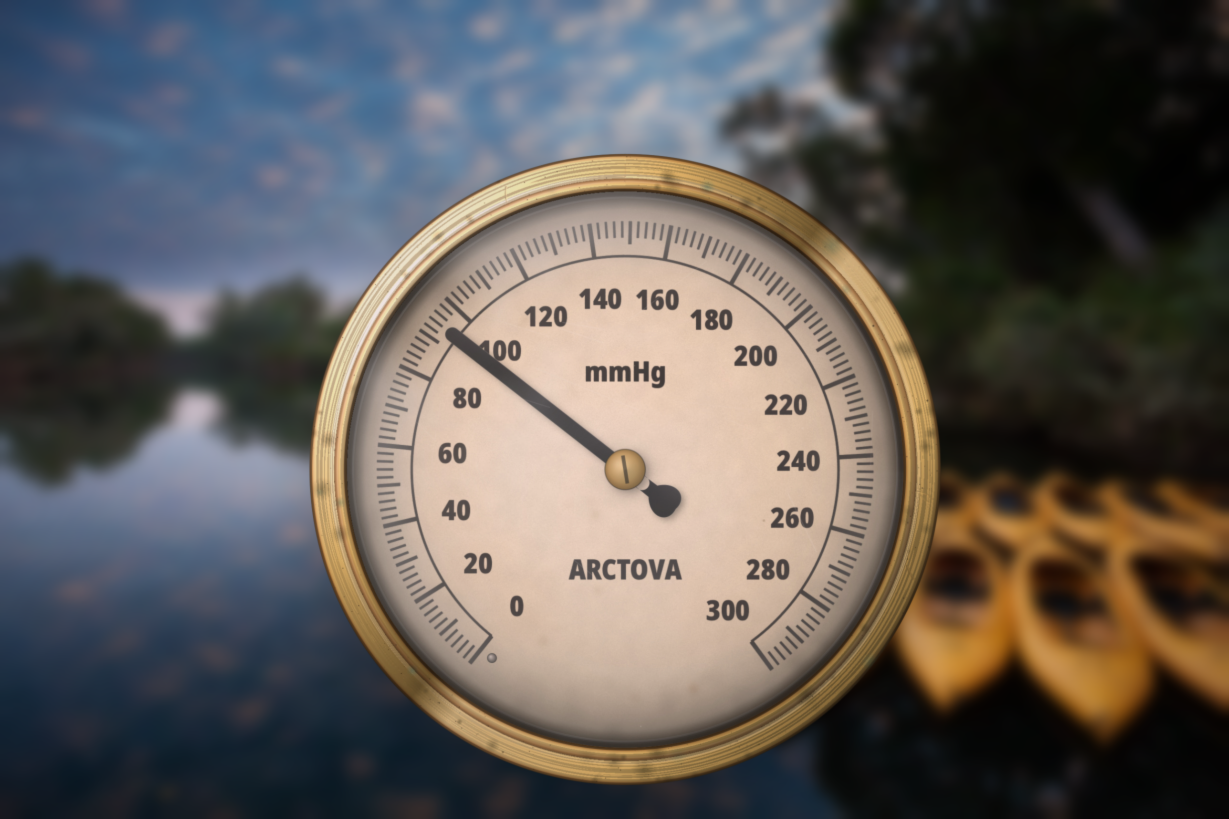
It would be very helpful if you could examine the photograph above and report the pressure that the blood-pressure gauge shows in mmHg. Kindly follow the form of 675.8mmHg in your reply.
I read 94mmHg
